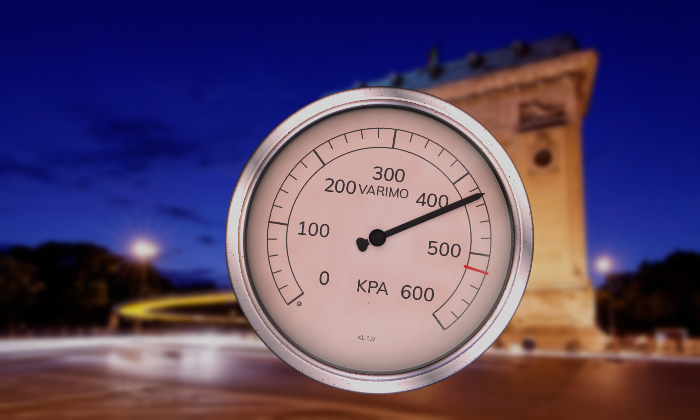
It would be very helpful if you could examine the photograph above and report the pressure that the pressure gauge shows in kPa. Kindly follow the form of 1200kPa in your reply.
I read 430kPa
